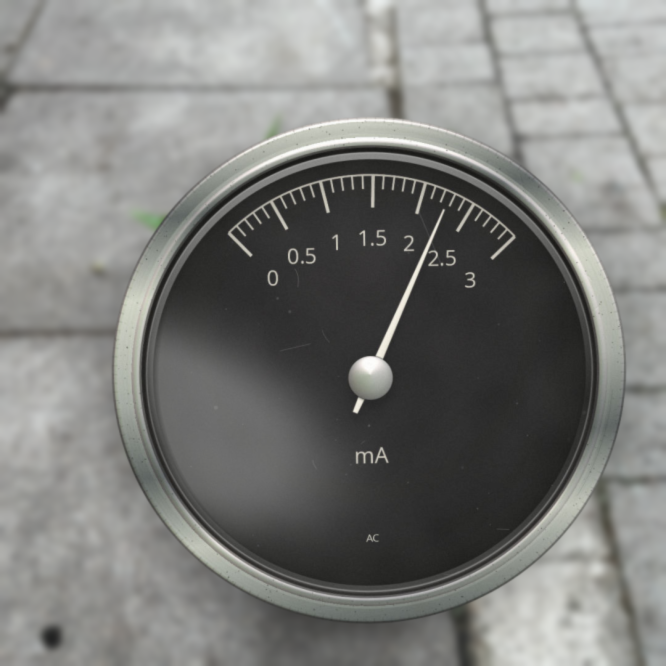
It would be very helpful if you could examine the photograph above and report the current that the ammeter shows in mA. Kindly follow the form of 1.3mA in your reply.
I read 2.25mA
